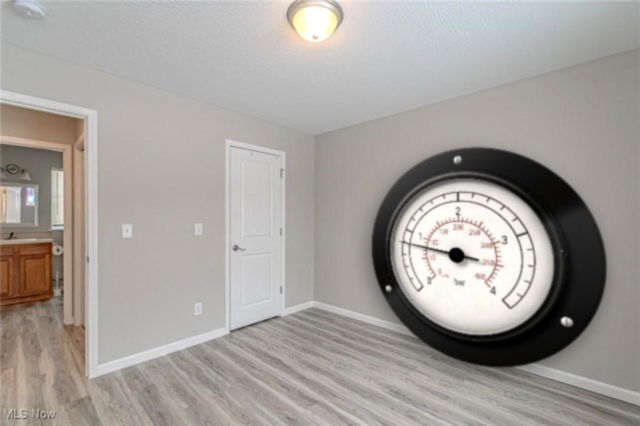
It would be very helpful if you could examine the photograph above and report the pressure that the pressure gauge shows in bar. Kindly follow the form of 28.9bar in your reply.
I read 0.8bar
